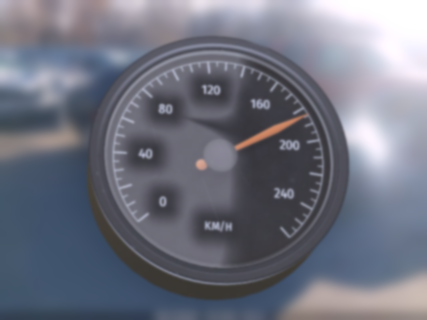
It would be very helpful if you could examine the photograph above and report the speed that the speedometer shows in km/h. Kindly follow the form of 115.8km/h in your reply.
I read 185km/h
